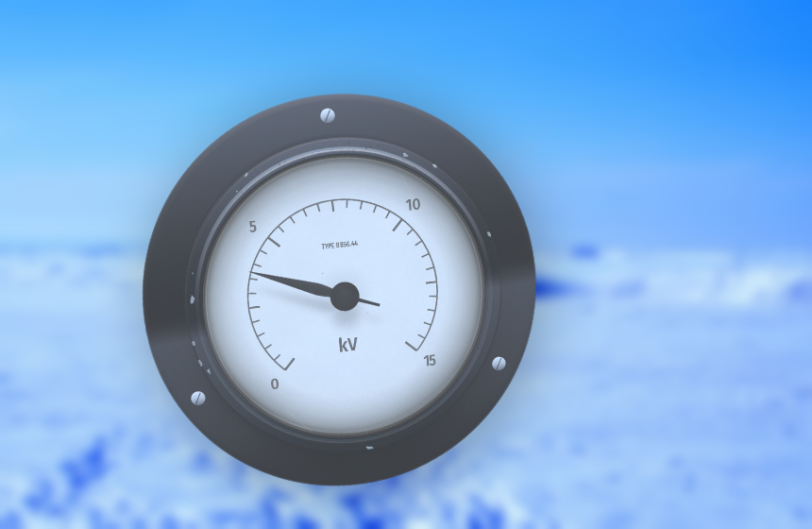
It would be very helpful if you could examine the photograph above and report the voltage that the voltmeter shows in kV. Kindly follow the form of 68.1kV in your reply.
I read 3.75kV
